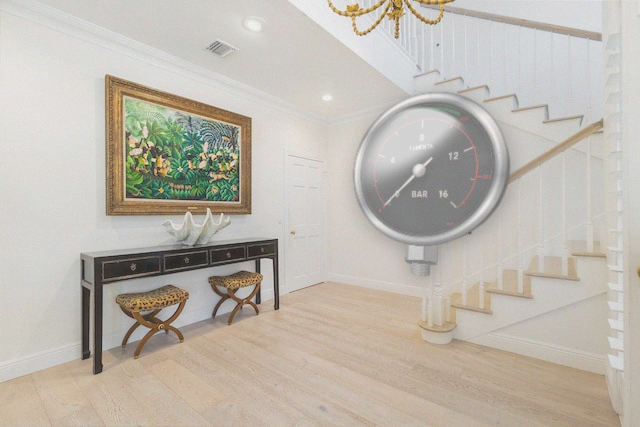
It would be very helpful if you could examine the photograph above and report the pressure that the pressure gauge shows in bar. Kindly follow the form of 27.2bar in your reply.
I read 0bar
